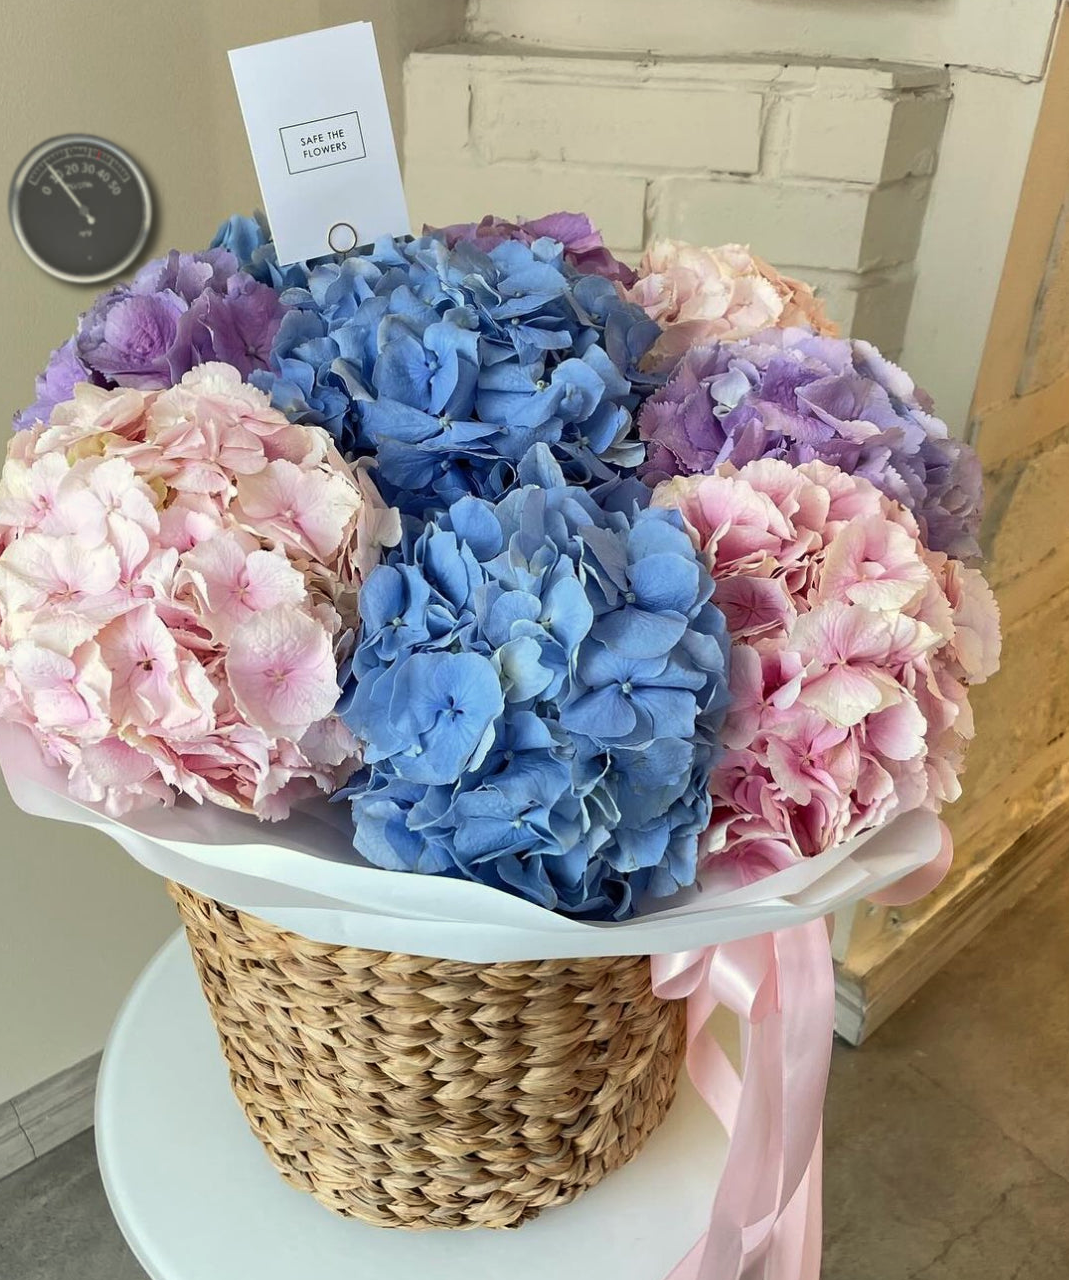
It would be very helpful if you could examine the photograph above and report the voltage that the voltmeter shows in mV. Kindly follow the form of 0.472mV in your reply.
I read 10mV
